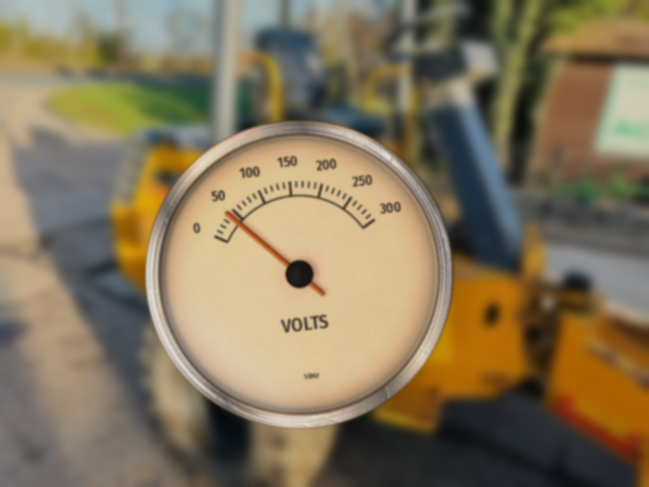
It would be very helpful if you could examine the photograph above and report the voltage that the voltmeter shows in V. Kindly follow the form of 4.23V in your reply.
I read 40V
